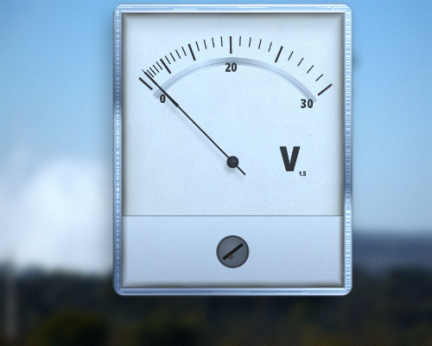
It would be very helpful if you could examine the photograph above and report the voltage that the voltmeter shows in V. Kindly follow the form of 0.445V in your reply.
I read 5V
